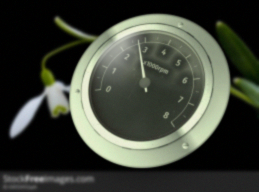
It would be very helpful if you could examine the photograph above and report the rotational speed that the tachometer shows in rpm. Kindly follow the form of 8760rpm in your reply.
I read 2750rpm
